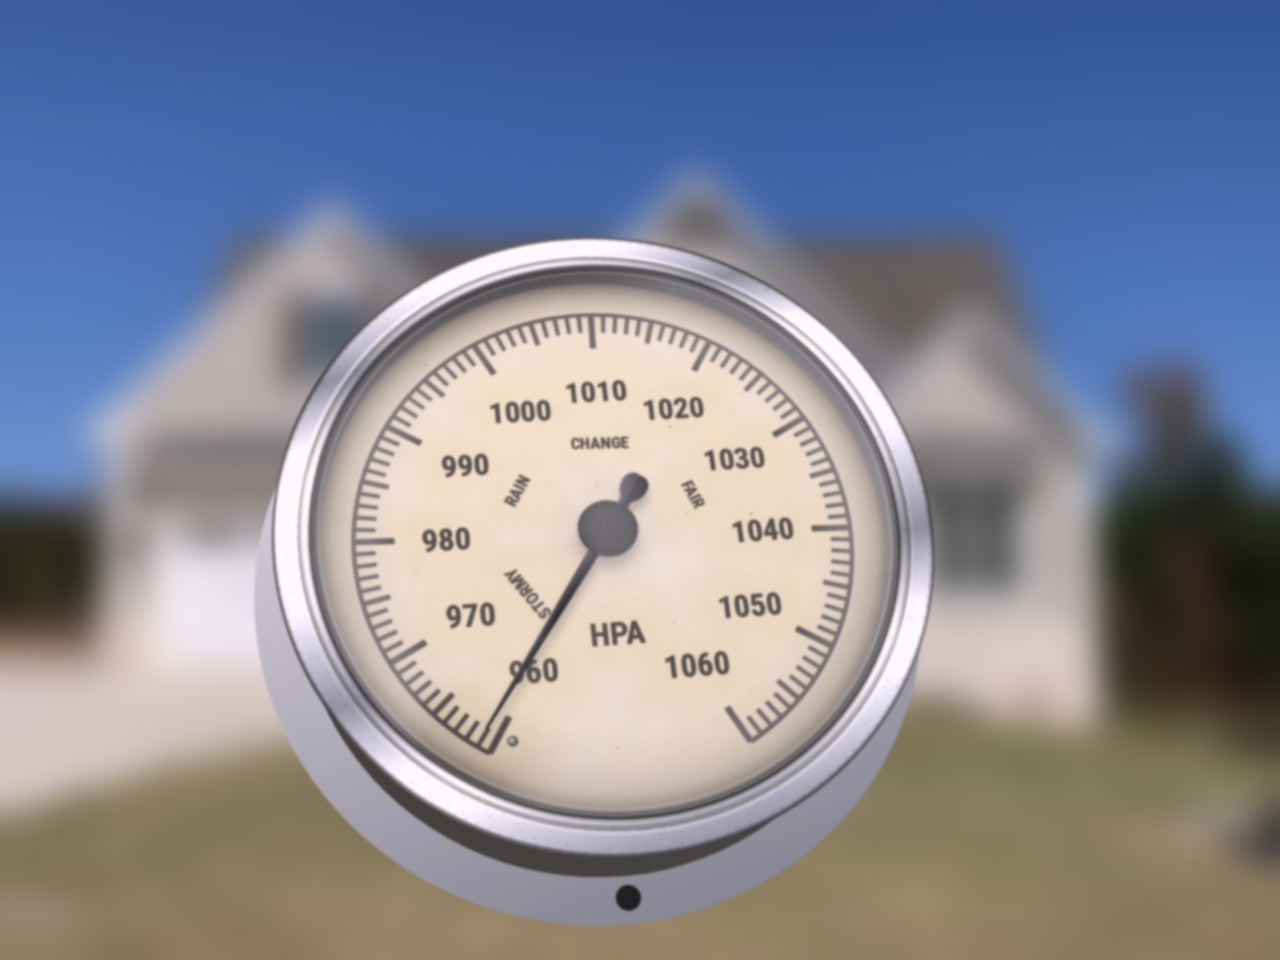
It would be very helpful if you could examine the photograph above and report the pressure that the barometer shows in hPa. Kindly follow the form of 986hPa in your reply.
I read 961hPa
